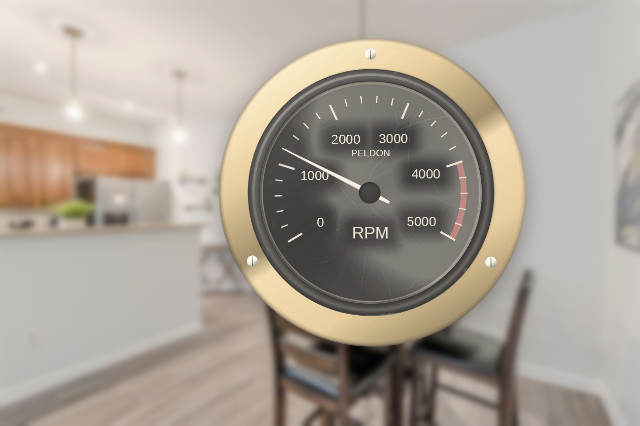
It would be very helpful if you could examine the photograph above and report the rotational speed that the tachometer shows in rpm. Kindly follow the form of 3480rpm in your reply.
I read 1200rpm
